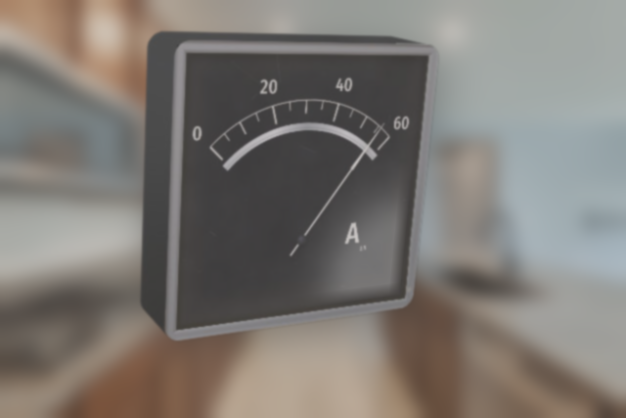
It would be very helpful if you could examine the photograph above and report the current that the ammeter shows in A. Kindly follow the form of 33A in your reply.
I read 55A
